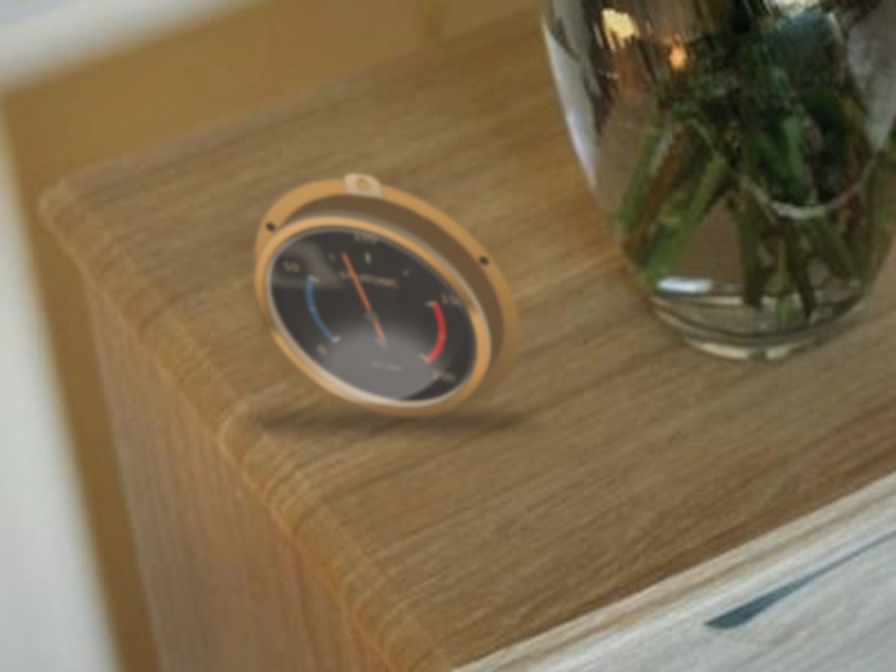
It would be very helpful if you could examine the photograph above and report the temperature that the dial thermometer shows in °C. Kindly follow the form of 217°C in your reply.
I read 87.5°C
